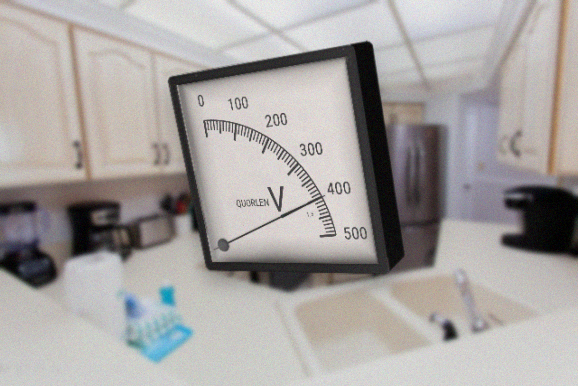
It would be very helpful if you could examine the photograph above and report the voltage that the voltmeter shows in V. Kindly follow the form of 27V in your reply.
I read 400V
